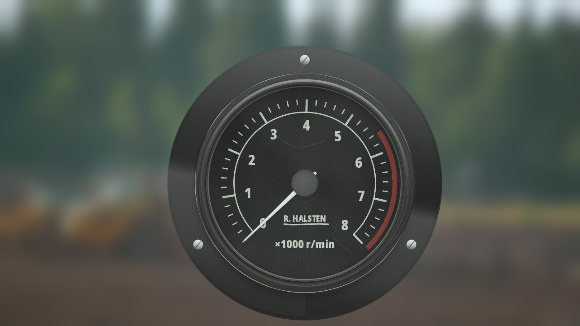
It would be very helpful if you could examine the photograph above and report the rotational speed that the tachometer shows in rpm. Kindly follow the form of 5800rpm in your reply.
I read 0rpm
